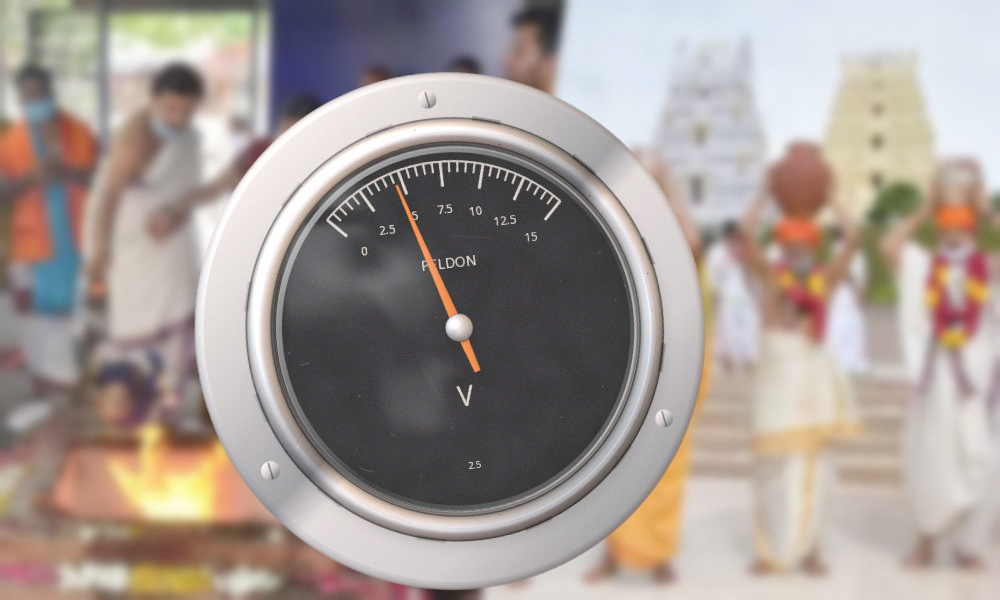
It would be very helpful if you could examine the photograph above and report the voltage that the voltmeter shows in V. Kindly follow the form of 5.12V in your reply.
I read 4.5V
